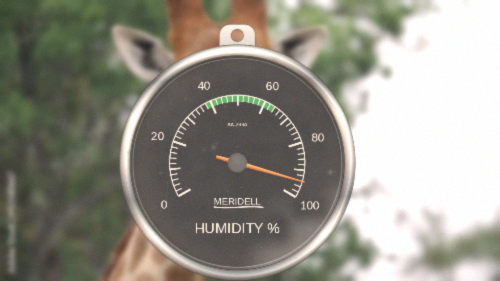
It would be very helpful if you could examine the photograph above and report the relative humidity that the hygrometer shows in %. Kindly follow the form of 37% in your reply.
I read 94%
